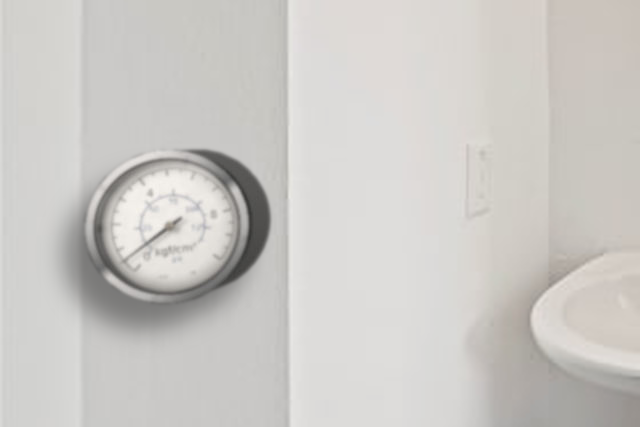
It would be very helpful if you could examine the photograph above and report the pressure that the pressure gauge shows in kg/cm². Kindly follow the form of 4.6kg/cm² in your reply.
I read 0.5kg/cm²
